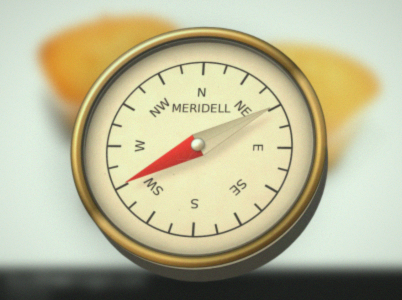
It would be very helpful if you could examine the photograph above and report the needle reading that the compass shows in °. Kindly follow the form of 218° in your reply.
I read 240°
